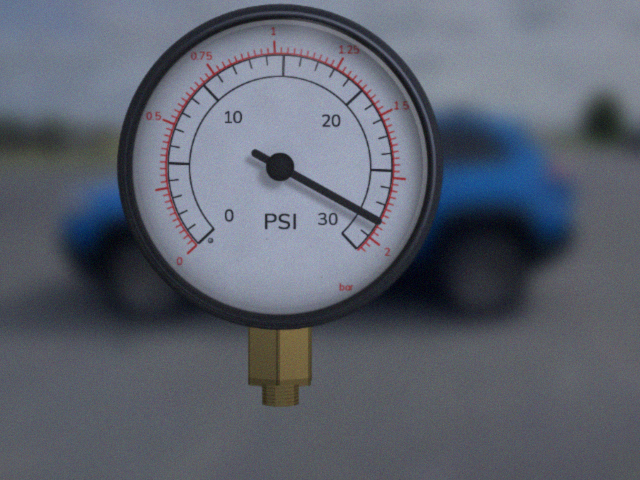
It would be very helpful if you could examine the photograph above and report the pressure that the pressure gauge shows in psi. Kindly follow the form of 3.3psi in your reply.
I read 28psi
